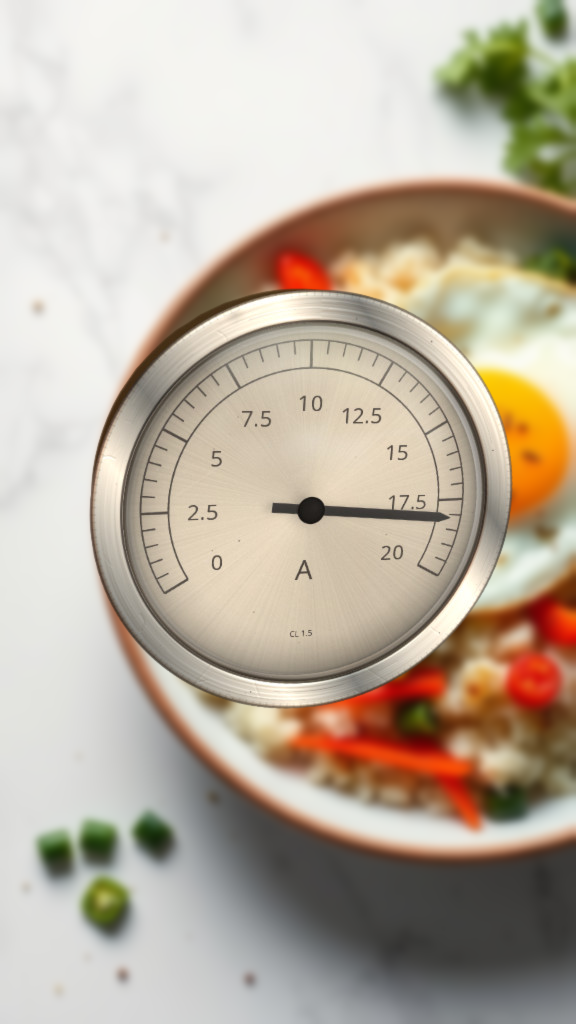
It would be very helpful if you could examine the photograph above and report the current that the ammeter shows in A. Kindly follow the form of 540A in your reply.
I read 18A
